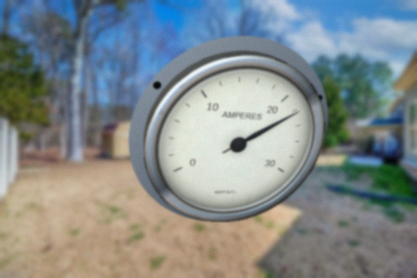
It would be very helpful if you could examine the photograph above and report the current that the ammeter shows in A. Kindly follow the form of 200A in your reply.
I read 22A
